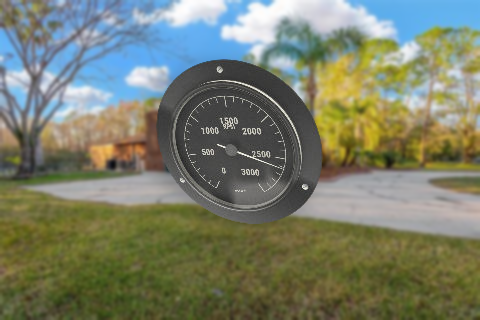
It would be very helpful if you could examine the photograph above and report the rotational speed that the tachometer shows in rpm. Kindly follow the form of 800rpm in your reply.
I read 2600rpm
